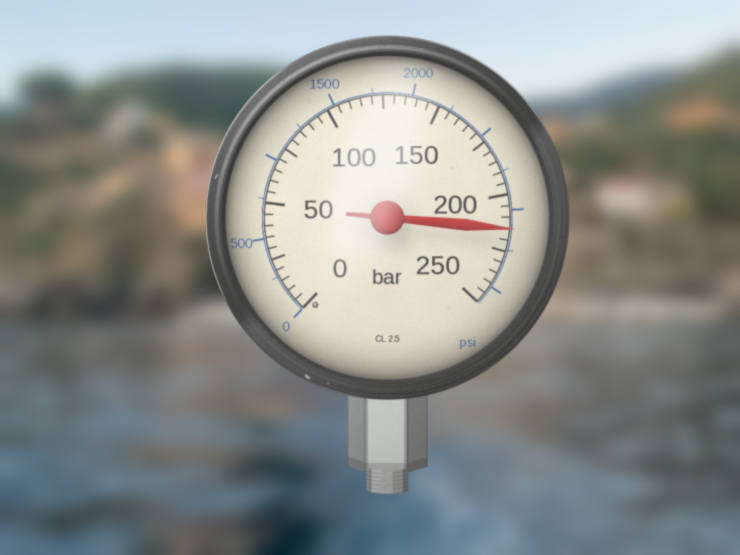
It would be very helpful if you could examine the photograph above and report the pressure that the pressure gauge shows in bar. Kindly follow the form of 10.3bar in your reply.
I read 215bar
